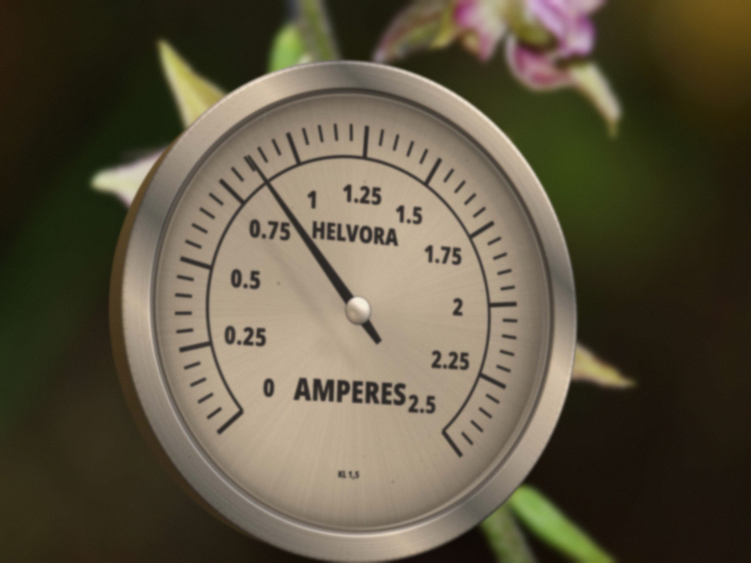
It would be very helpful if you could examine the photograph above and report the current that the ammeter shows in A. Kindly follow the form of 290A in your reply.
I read 0.85A
